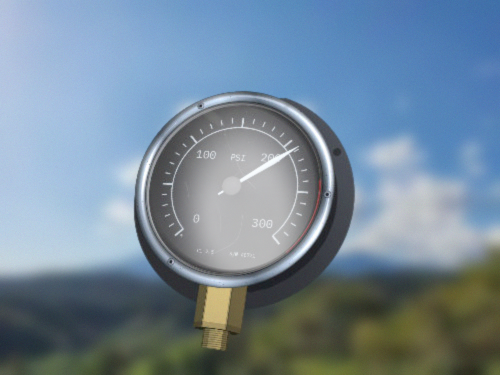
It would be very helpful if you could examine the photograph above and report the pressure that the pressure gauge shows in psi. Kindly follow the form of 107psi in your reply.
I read 210psi
